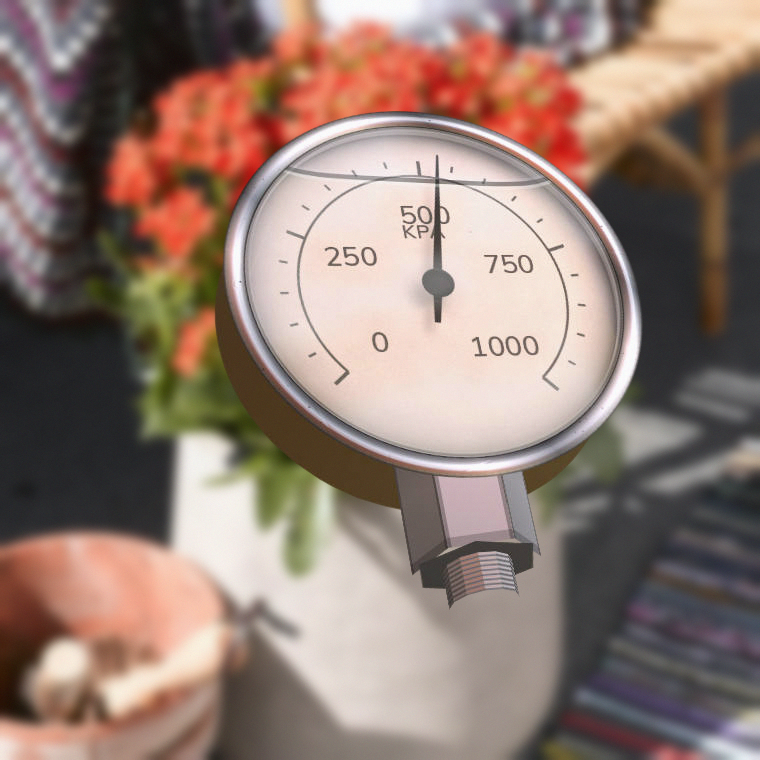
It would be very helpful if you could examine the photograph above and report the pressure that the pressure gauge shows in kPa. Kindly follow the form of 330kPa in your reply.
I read 525kPa
